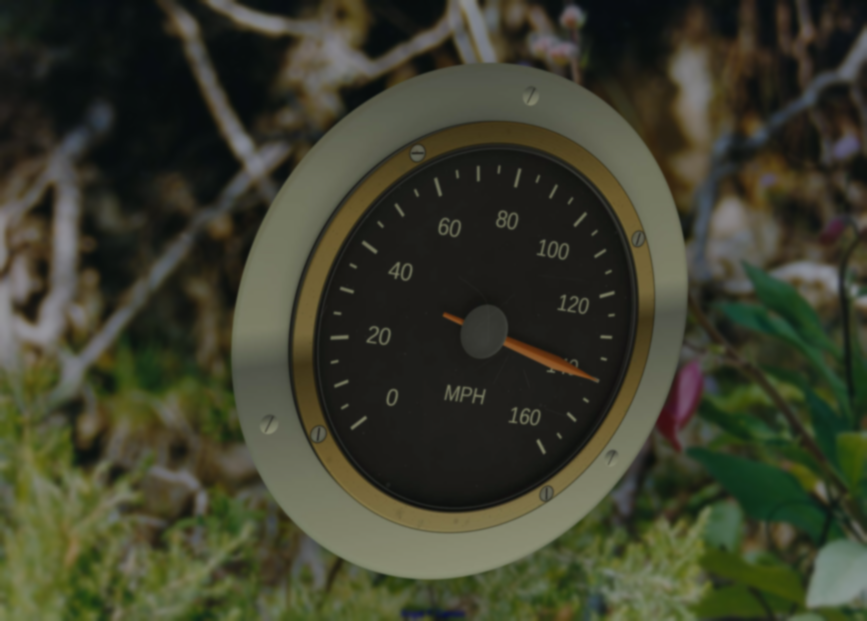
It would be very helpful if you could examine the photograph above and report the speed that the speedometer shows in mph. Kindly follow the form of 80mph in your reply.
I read 140mph
